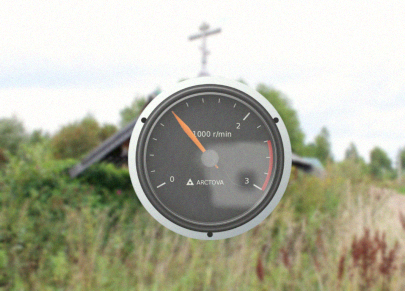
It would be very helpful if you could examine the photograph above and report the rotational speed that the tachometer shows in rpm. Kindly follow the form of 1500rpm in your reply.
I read 1000rpm
